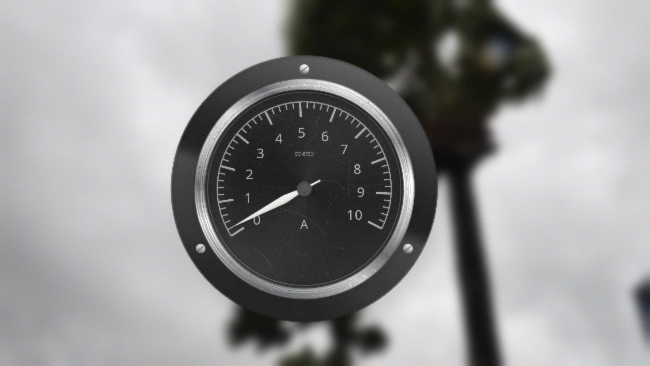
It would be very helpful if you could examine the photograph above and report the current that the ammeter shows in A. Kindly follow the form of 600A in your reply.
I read 0.2A
